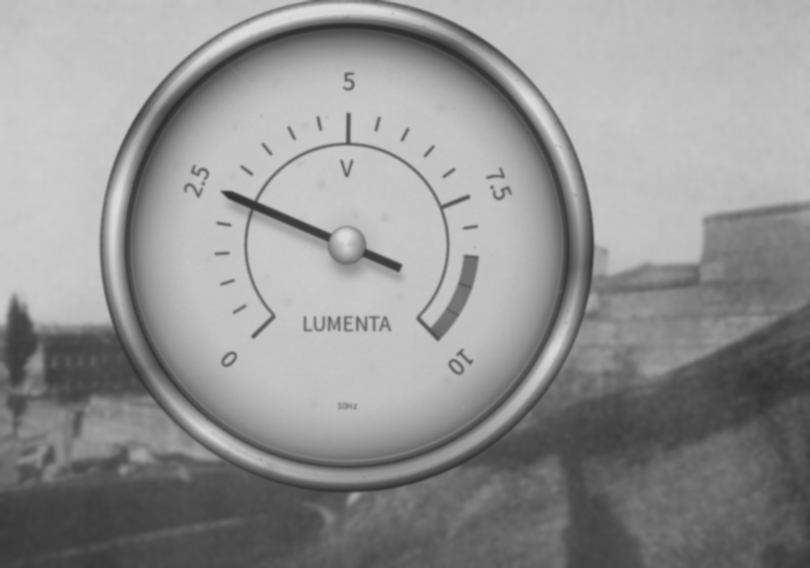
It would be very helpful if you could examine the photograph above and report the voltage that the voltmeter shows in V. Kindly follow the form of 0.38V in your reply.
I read 2.5V
